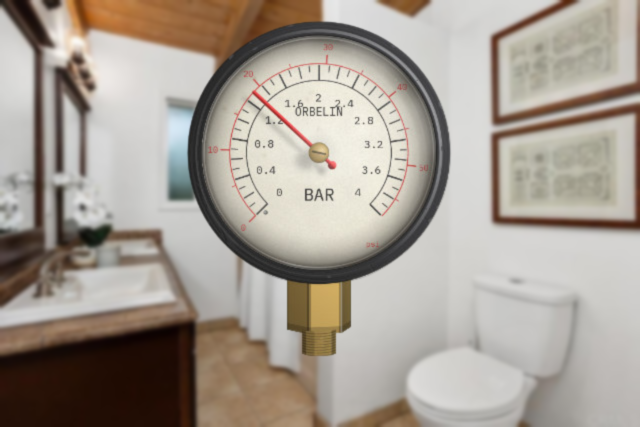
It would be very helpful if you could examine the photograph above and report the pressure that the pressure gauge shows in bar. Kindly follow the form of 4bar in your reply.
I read 1.3bar
